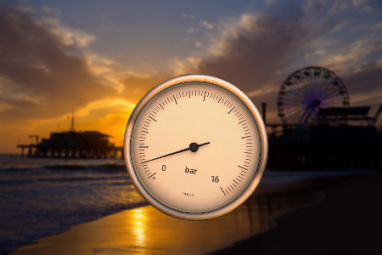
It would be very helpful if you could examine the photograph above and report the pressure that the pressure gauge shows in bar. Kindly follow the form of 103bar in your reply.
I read 1bar
